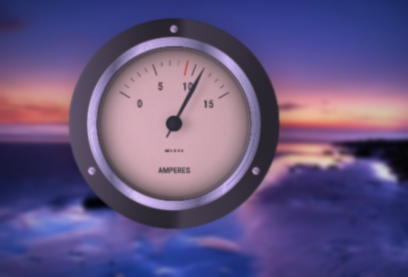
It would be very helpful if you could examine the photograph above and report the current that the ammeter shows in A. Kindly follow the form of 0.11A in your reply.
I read 11A
